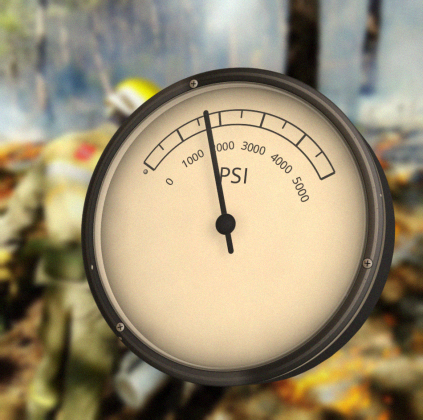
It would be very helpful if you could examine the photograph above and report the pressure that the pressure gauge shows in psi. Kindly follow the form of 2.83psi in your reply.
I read 1750psi
